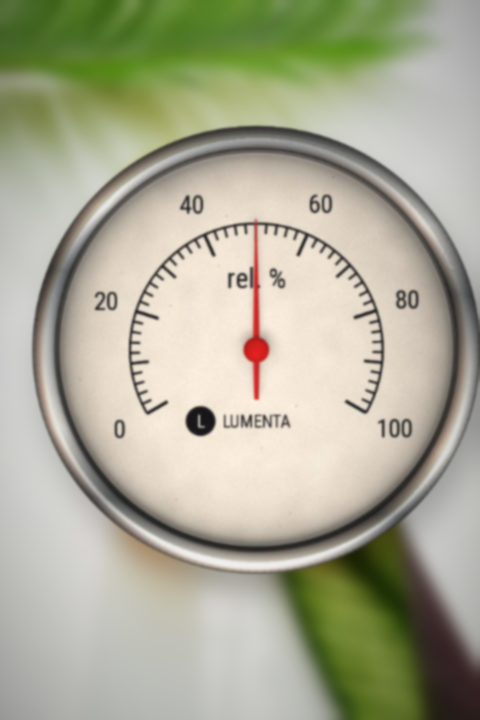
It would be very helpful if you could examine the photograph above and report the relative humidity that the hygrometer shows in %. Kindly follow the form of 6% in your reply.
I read 50%
